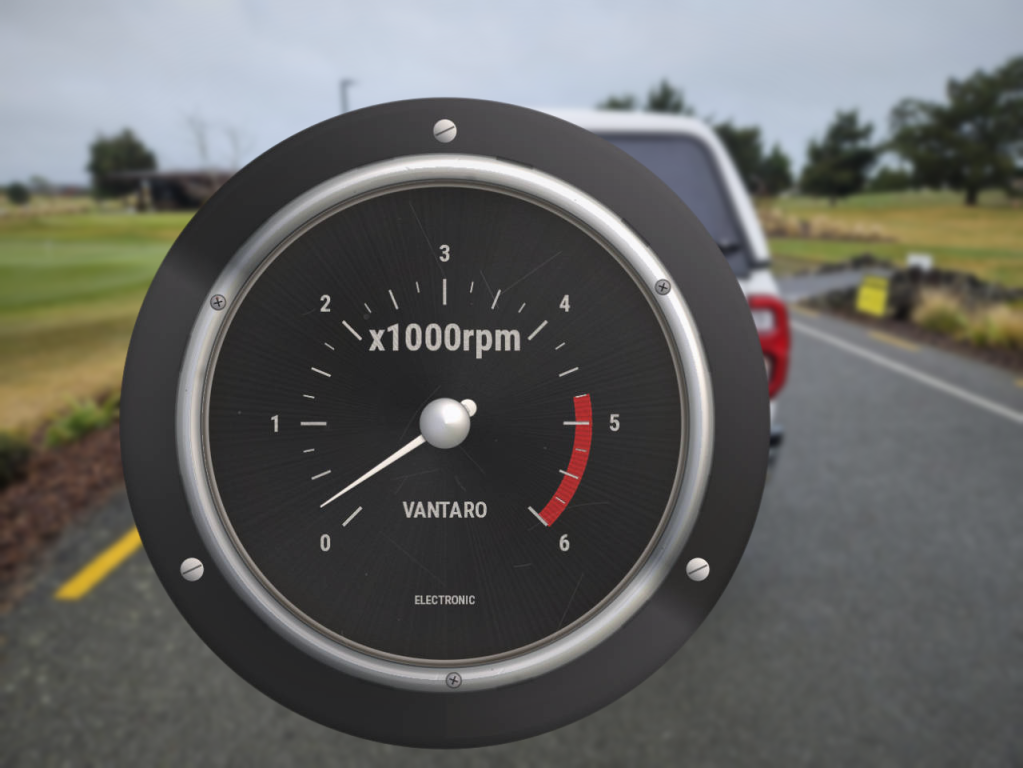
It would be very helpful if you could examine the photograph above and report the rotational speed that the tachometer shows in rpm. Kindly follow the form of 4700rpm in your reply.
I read 250rpm
